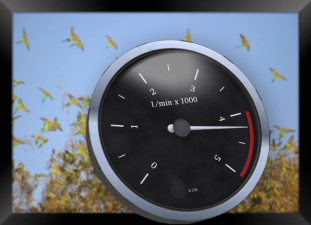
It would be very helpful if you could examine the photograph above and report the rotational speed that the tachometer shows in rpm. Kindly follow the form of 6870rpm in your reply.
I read 4250rpm
